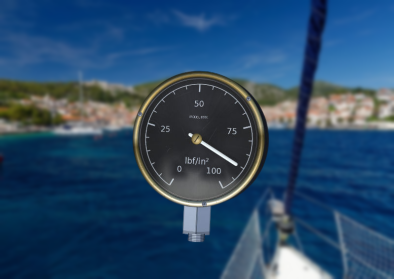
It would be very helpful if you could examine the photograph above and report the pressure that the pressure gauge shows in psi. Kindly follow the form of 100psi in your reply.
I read 90psi
